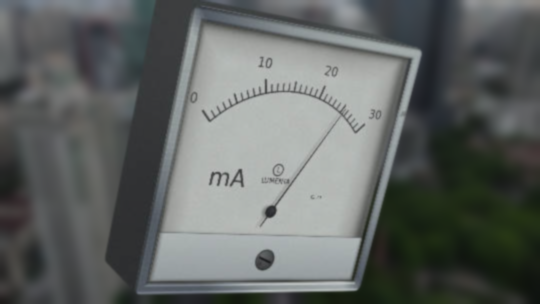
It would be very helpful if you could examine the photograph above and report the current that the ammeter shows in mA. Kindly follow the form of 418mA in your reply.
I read 25mA
